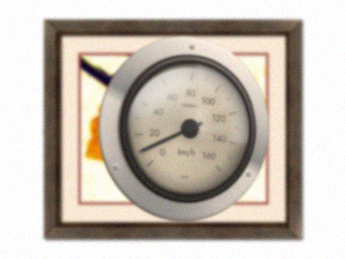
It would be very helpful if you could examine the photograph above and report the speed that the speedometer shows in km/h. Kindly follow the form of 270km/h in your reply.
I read 10km/h
